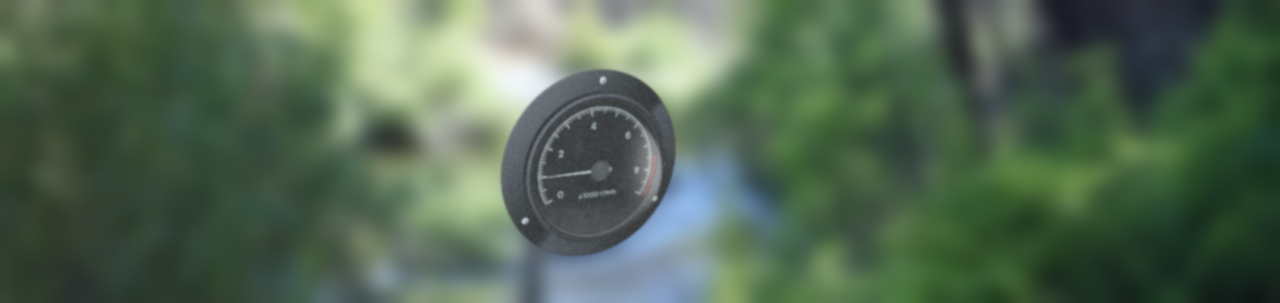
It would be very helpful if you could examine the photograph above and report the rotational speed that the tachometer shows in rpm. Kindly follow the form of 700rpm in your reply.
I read 1000rpm
